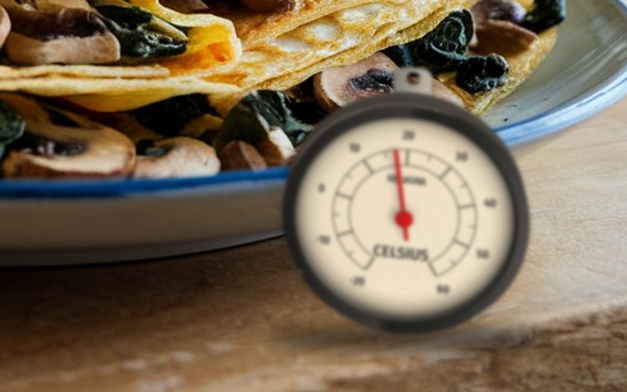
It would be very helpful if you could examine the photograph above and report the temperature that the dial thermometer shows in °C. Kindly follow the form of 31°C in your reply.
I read 17.5°C
